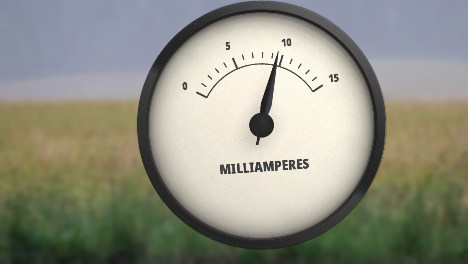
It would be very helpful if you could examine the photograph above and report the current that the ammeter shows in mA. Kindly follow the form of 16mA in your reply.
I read 9.5mA
